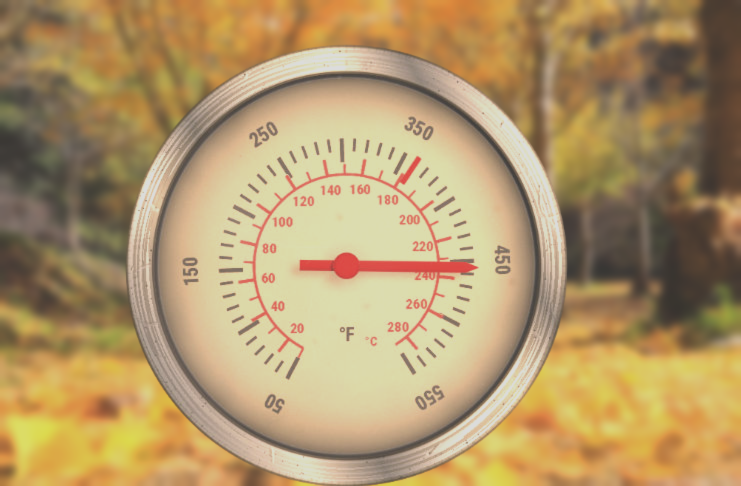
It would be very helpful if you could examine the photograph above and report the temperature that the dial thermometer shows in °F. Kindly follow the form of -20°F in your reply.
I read 455°F
